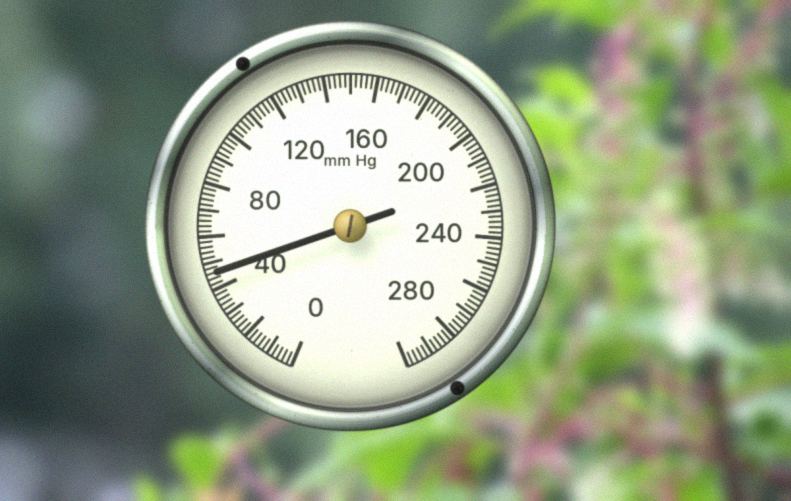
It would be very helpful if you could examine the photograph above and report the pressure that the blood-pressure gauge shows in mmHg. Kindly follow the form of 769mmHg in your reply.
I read 46mmHg
